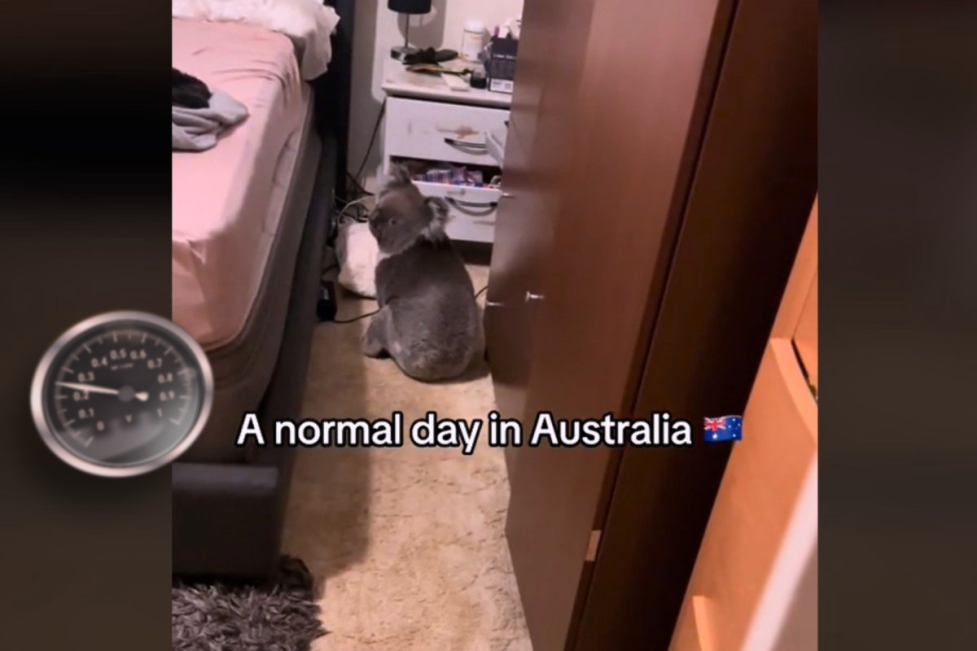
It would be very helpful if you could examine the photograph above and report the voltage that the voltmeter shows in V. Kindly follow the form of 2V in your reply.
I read 0.25V
